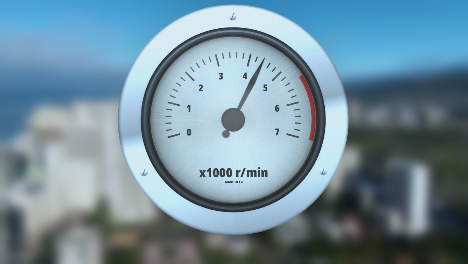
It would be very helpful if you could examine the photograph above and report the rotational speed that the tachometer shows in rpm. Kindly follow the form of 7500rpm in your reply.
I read 4400rpm
